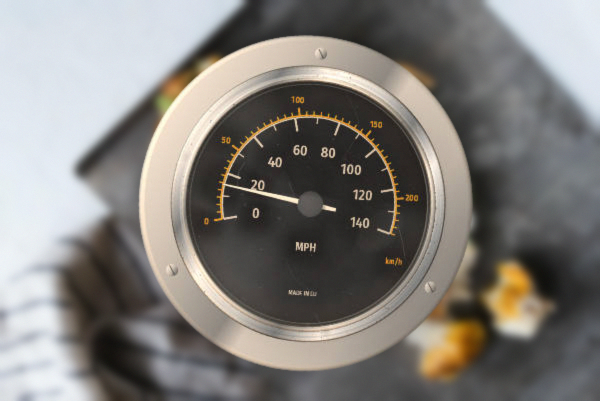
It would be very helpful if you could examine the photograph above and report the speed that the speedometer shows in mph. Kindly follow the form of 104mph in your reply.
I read 15mph
